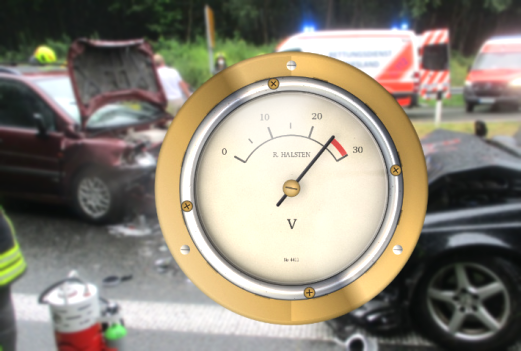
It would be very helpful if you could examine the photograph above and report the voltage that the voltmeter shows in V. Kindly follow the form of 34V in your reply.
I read 25V
